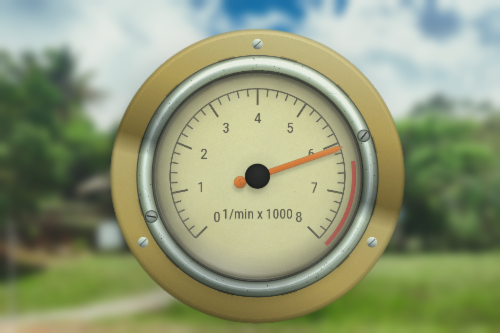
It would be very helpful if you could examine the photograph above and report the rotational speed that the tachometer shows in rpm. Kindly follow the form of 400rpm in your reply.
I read 6100rpm
